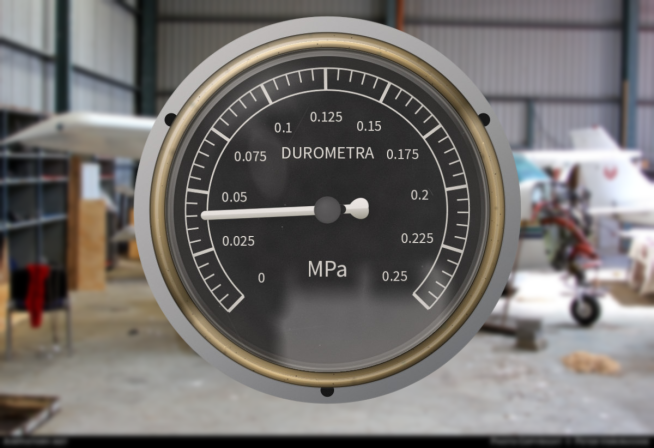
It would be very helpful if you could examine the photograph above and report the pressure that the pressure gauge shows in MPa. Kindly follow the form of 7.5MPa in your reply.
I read 0.04MPa
